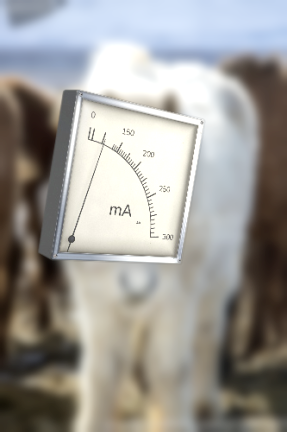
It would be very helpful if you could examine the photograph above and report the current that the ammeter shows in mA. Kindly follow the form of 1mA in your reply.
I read 100mA
